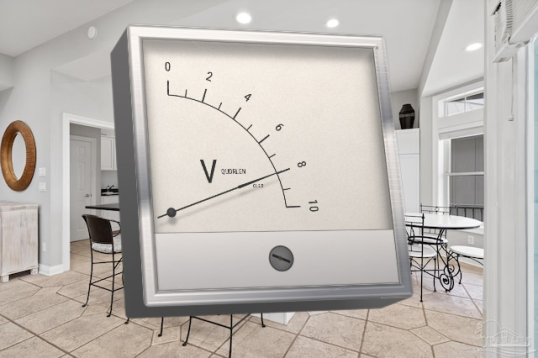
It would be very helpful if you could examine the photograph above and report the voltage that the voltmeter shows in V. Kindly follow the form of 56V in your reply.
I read 8V
